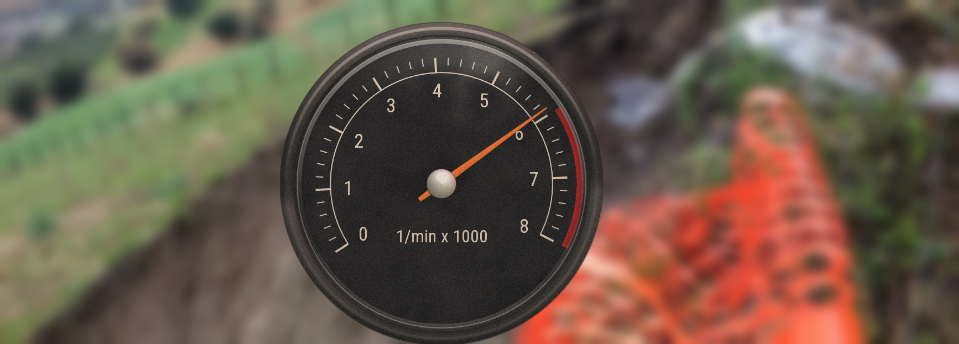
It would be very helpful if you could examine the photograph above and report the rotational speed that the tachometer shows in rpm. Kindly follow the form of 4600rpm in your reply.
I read 5900rpm
